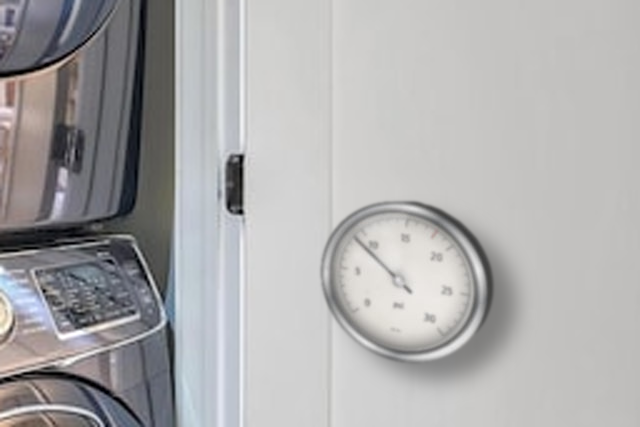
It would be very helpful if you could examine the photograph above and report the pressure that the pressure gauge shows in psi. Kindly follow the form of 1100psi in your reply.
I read 9psi
